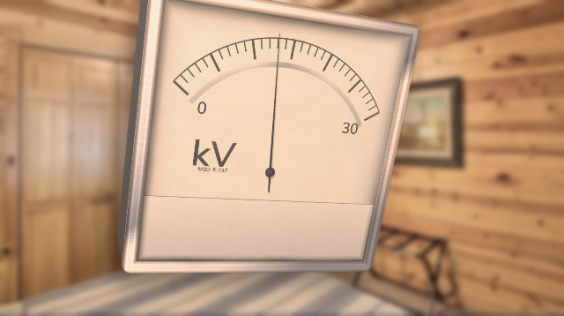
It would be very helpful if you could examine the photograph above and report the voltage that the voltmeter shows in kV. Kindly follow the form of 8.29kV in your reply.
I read 13kV
